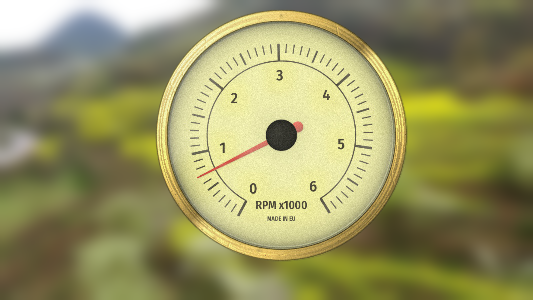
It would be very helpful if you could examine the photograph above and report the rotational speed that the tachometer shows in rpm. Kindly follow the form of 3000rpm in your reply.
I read 700rpm
